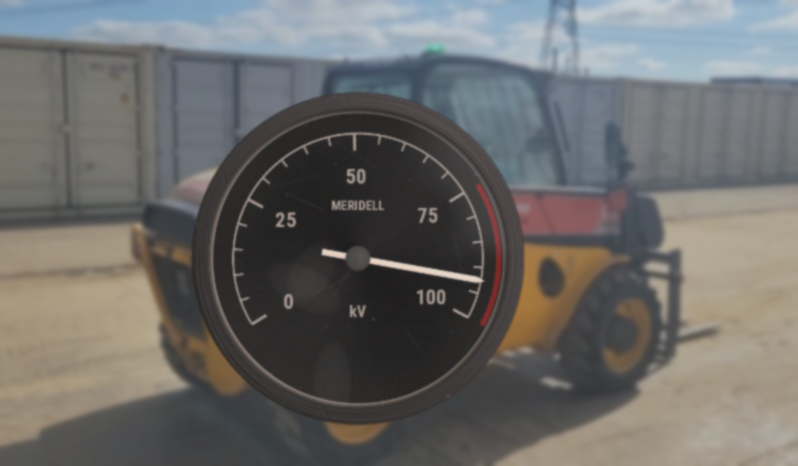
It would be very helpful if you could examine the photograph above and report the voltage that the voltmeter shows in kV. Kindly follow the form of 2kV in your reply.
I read 92.5kV
